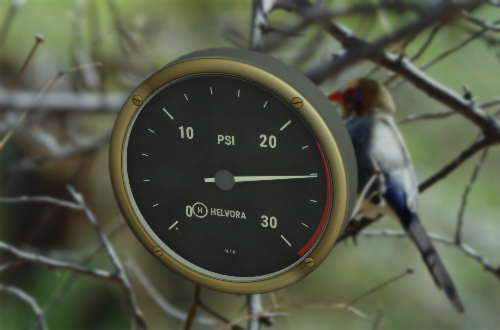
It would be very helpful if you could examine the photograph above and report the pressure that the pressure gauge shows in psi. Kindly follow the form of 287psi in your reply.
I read 24psi
